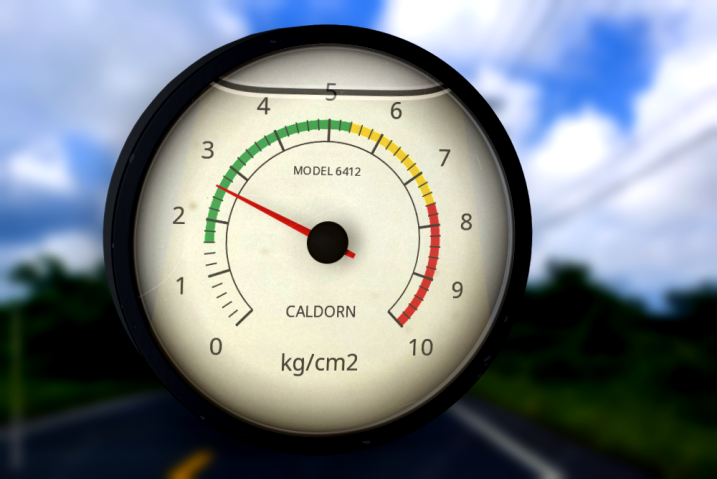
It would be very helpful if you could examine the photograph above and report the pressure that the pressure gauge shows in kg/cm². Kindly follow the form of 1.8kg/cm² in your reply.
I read 2.6kg/cm²
